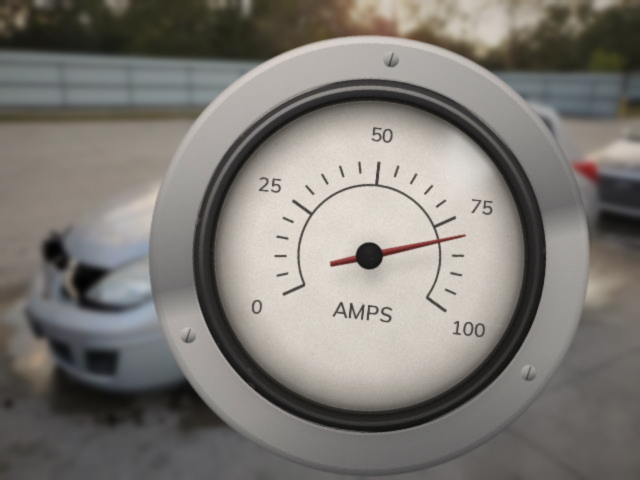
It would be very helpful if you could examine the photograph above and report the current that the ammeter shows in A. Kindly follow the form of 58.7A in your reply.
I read 80A
